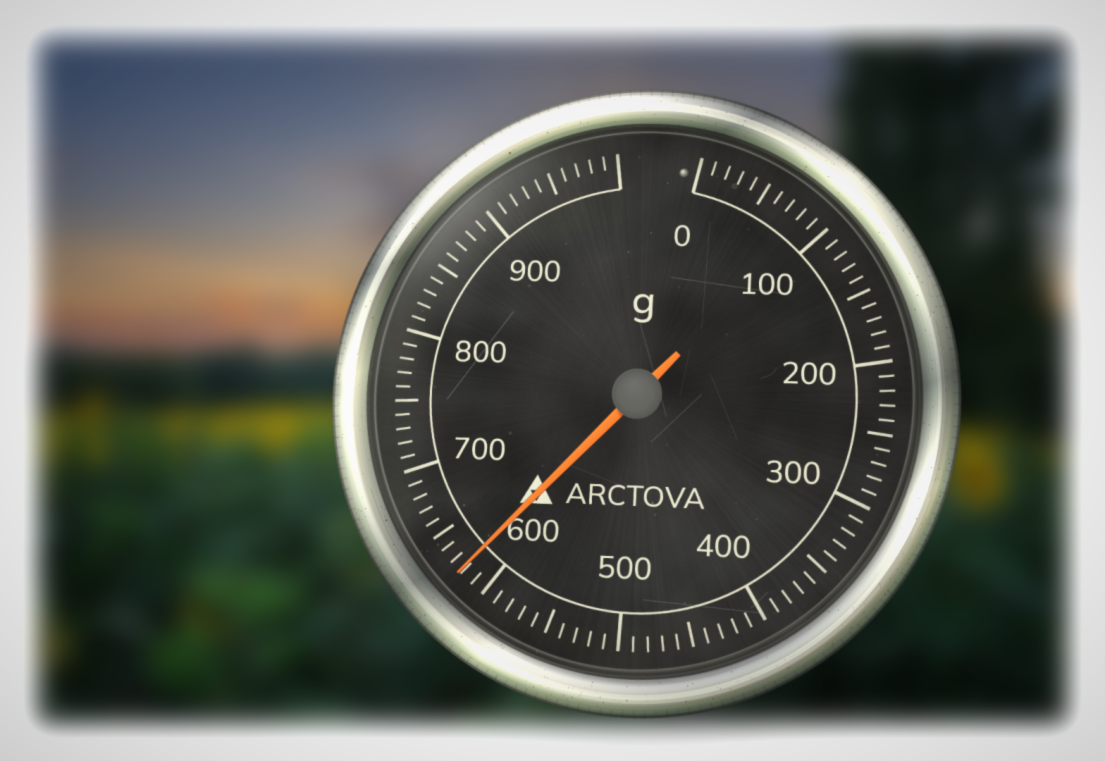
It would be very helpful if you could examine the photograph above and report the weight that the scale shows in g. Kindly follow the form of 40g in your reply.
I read 620g
